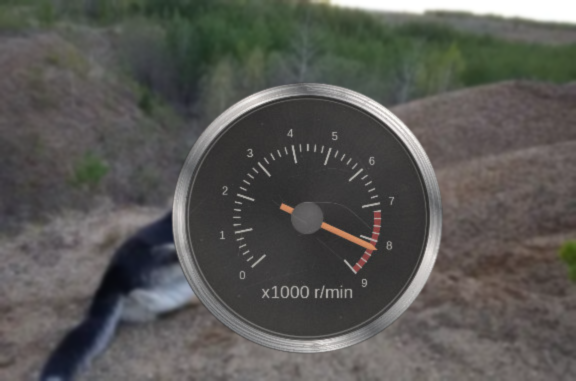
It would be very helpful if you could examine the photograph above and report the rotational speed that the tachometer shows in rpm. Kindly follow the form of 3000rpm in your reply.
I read 8200rpm
